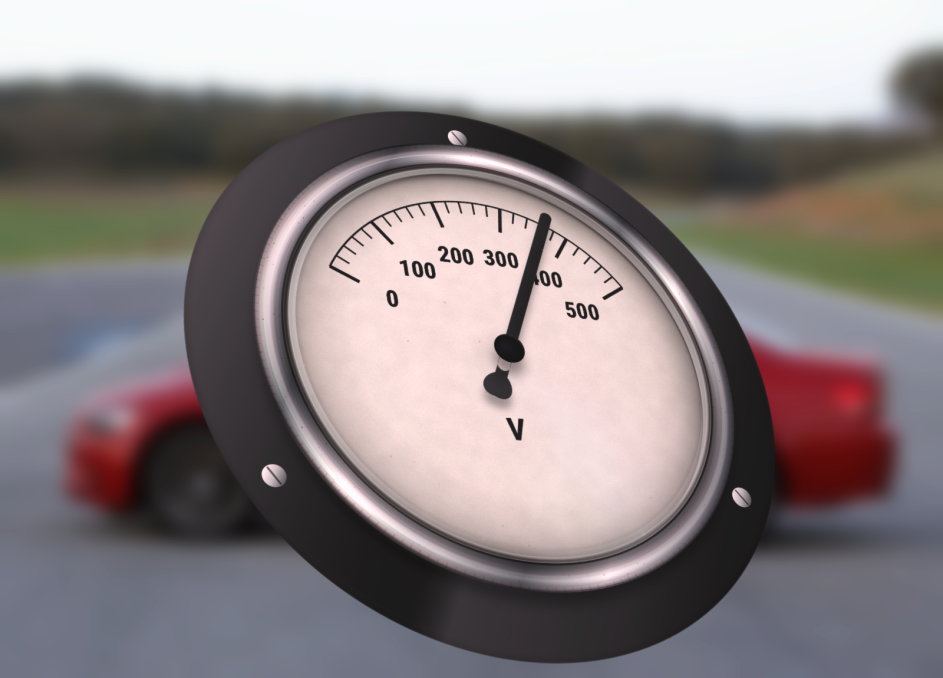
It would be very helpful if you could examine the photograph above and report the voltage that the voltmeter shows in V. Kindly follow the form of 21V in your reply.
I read 360V
